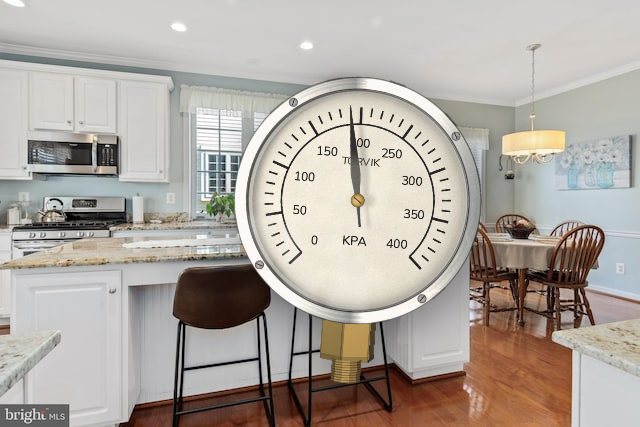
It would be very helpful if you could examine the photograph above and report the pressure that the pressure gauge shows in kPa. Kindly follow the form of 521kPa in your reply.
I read 190kPa
